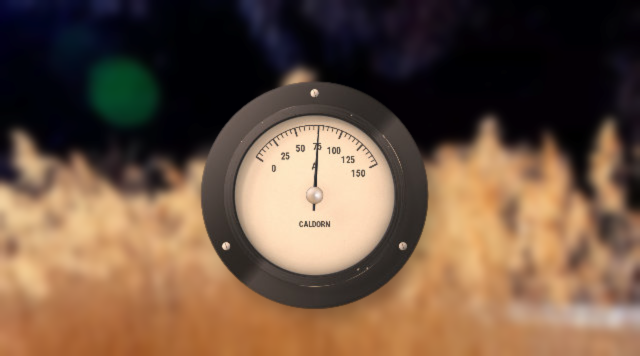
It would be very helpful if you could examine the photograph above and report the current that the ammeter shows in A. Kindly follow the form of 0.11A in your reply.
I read 75A
